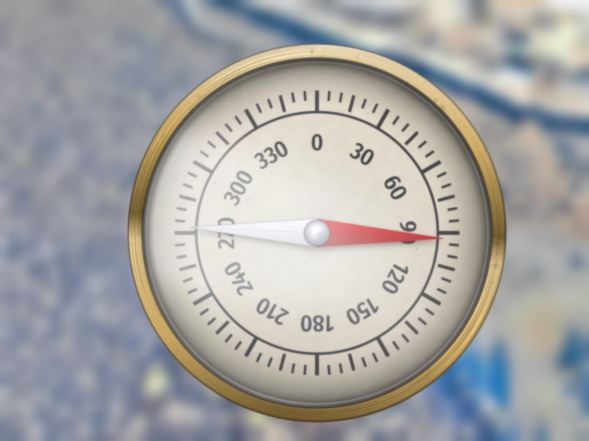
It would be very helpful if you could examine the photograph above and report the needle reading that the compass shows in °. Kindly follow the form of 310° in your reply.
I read 92.5°
